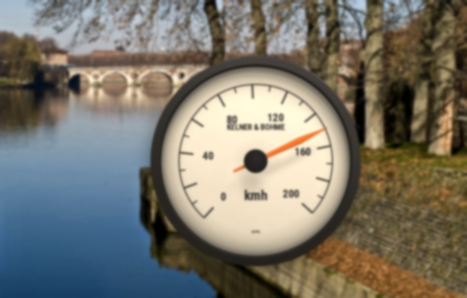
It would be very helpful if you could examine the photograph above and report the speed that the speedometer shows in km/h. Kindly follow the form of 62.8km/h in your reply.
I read 150km/h
